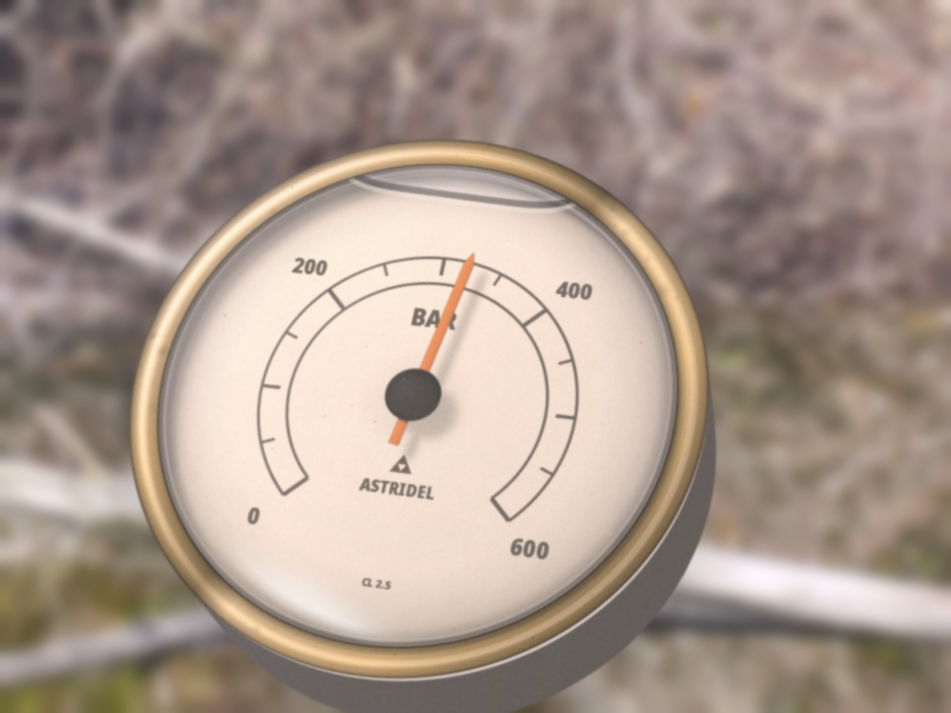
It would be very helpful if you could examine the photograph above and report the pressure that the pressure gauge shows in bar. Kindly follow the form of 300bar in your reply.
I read 325bar
